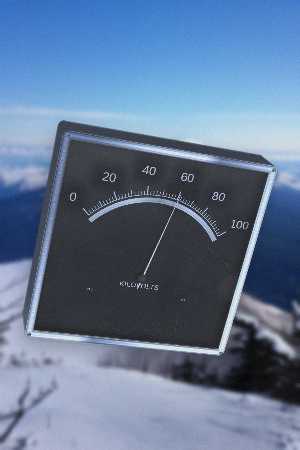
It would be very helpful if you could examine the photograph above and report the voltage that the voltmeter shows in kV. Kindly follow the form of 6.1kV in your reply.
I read 60kV
